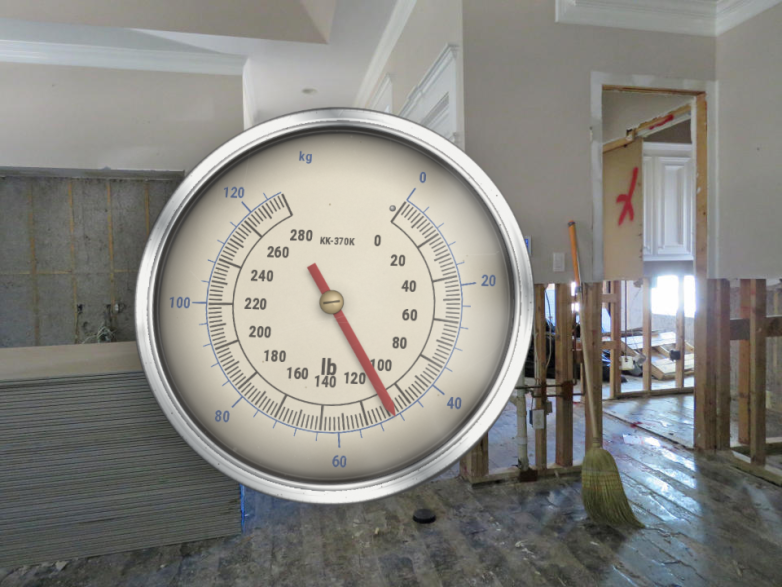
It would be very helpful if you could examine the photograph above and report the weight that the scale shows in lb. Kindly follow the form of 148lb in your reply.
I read 108lb
